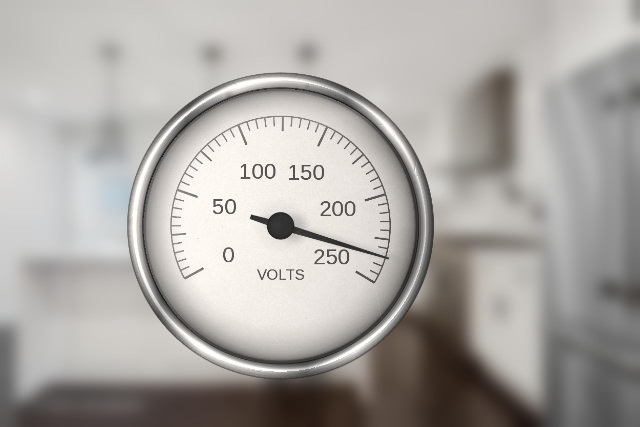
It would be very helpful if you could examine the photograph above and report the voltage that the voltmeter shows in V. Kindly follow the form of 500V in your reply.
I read 235V
